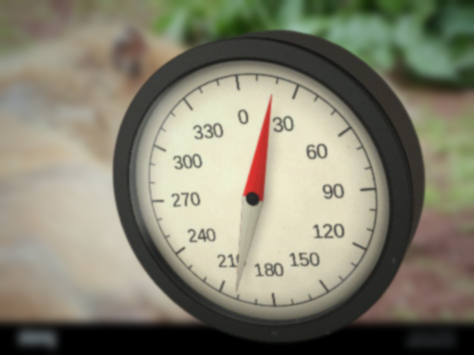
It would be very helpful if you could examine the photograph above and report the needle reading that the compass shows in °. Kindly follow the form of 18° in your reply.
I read 20°
